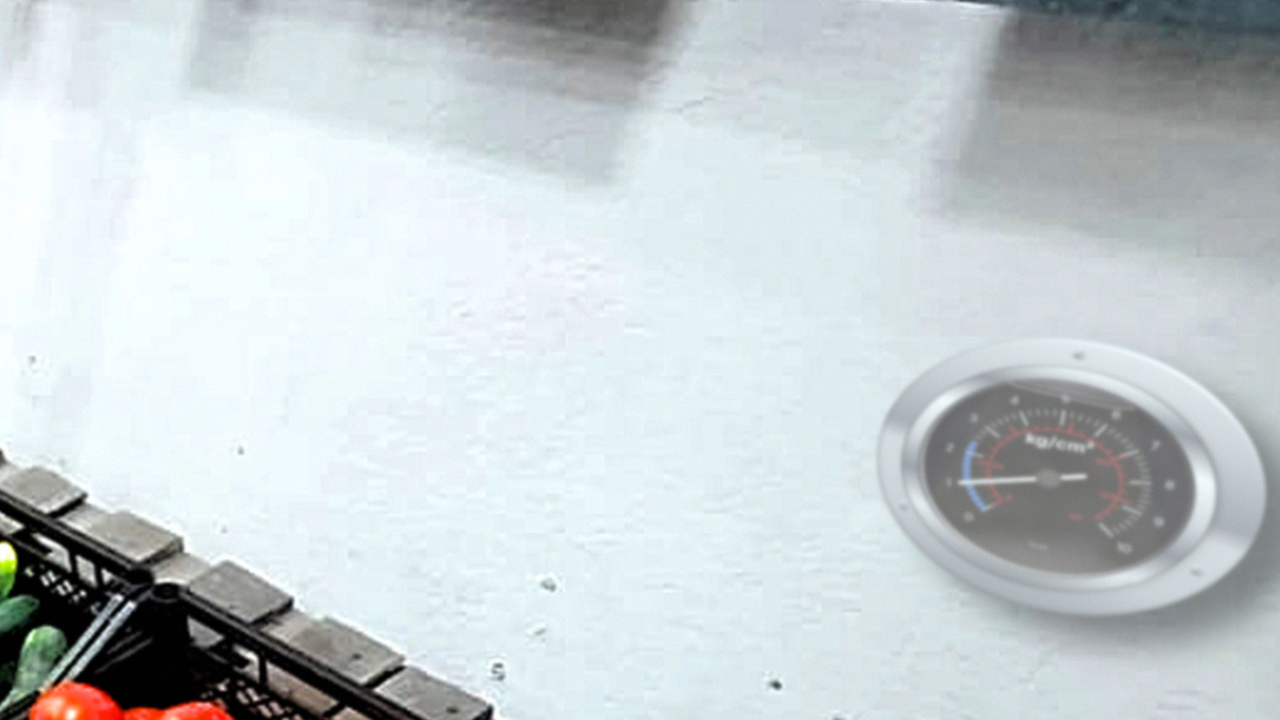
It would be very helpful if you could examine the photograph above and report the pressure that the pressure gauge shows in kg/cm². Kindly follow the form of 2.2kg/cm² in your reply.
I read 1kg/cm²
